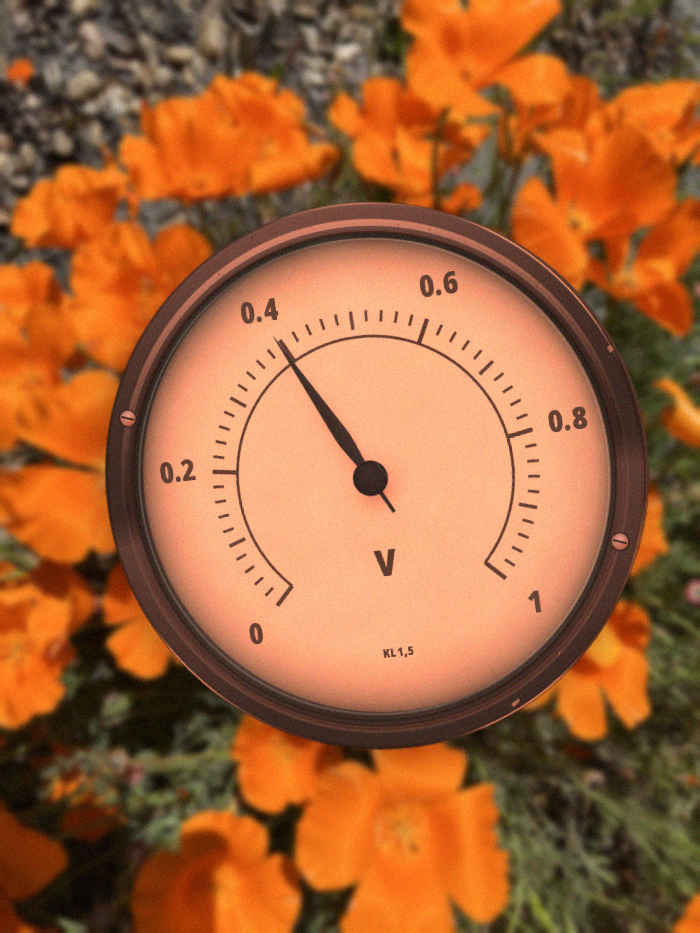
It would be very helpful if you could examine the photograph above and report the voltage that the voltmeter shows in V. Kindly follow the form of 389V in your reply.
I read 0.4V
